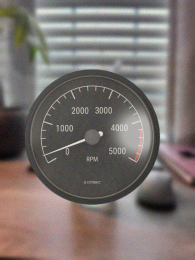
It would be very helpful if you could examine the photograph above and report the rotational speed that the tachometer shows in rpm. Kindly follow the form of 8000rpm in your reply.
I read 200rpm
